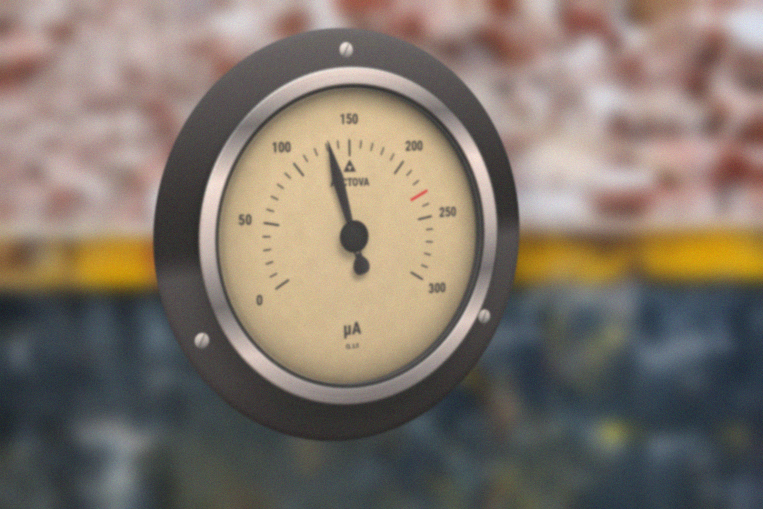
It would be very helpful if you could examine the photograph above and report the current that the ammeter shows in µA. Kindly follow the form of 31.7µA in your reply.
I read 130µA
